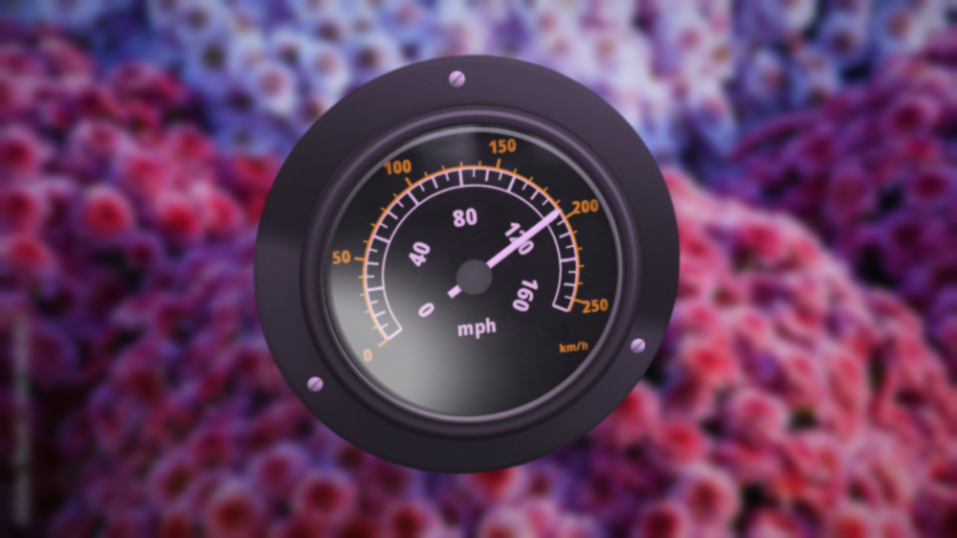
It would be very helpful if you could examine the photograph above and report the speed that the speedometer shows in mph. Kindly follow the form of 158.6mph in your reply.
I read 120mph
